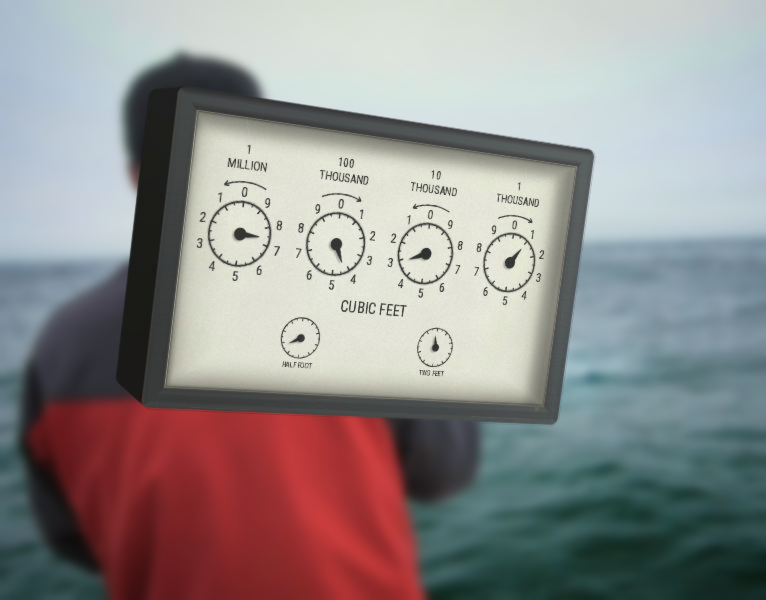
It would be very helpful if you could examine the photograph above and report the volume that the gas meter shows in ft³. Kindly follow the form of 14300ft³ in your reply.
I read 743100ft³
